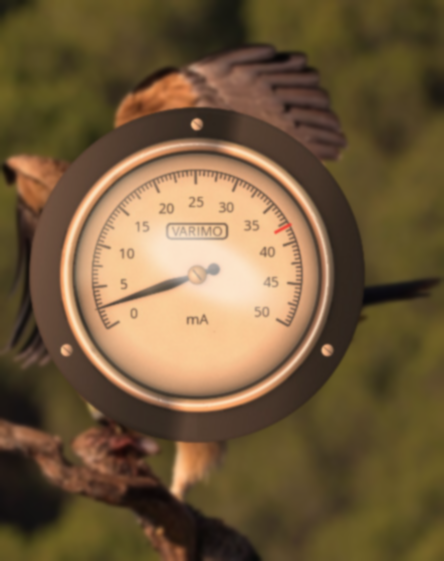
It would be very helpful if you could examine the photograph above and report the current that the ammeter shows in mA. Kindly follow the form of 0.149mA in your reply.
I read 2.5mA
